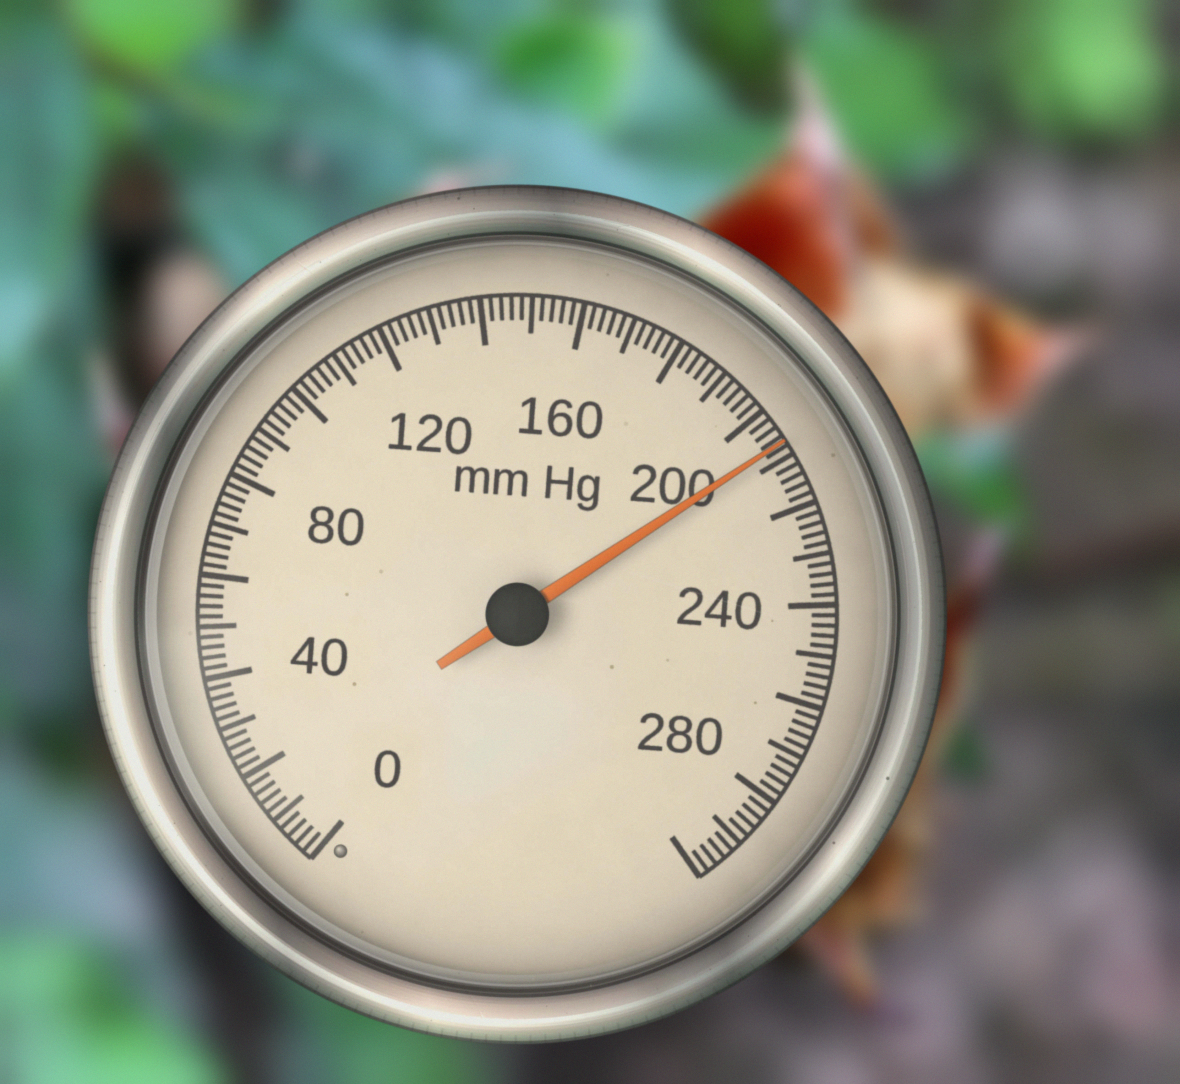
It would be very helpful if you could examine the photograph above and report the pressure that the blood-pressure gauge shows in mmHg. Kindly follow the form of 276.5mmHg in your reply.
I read 207mmHg
